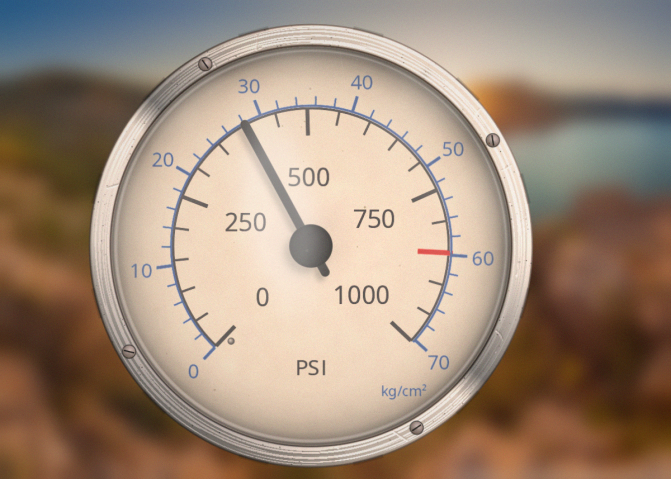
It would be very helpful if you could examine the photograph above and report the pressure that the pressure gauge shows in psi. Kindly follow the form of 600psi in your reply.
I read 400psi
